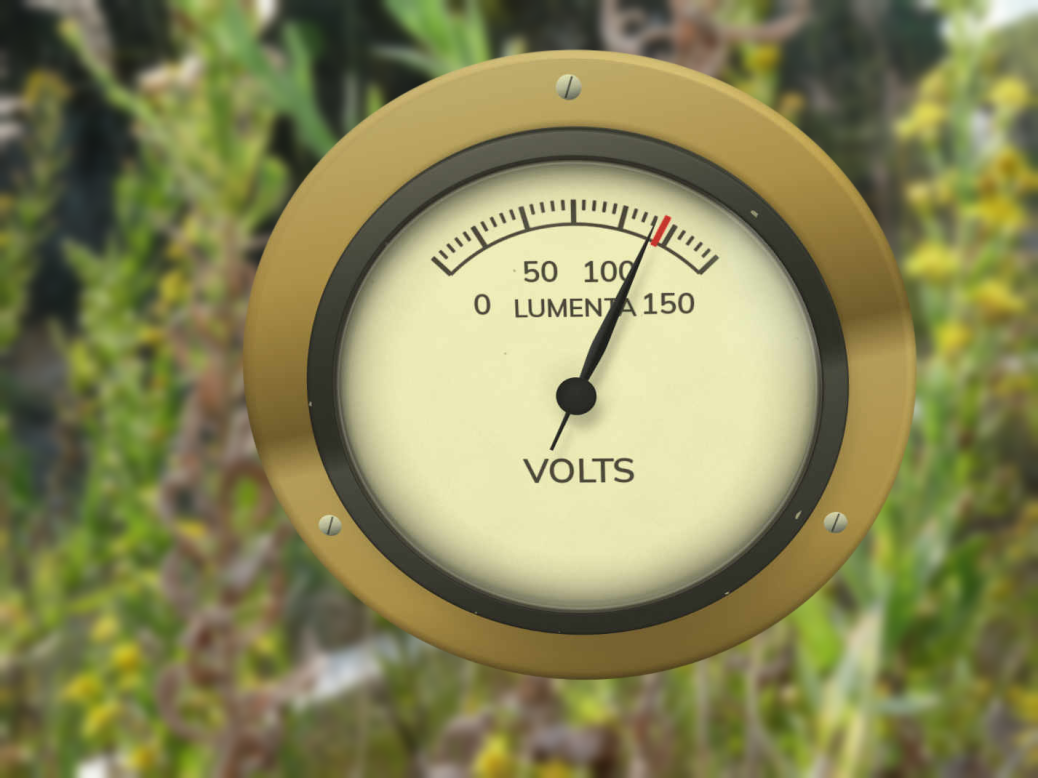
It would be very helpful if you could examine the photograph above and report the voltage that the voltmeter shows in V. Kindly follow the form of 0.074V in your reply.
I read 115V
